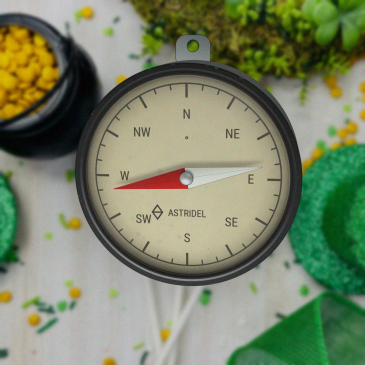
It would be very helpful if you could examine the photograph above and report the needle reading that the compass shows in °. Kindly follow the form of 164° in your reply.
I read 260°
